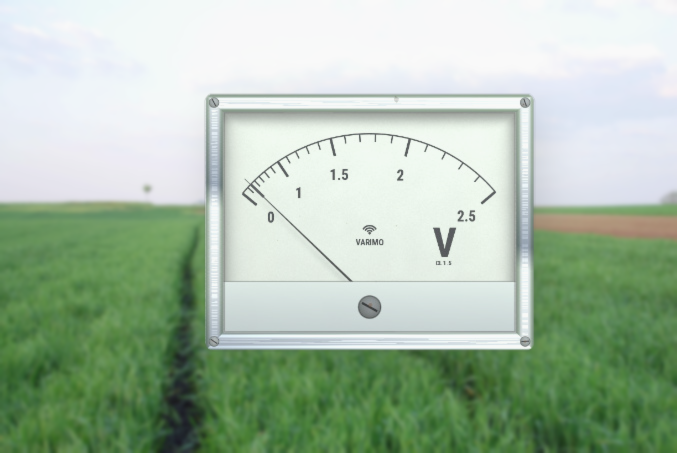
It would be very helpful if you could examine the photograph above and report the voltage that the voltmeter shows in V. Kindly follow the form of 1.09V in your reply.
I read 0.5V
